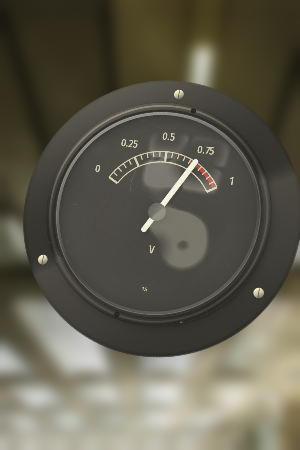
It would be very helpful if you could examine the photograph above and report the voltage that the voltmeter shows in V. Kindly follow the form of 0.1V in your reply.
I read 0.75V
